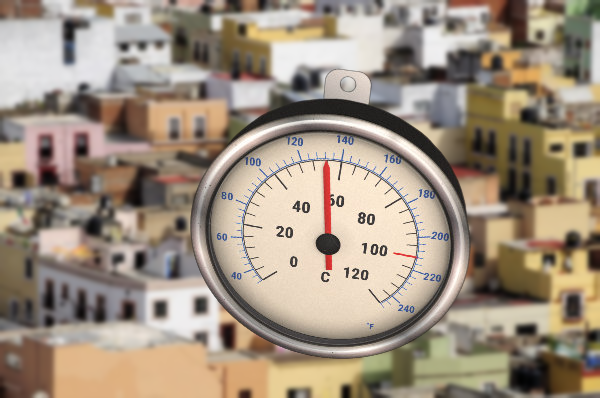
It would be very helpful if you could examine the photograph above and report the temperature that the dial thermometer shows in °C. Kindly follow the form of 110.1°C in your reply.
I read 56°C
